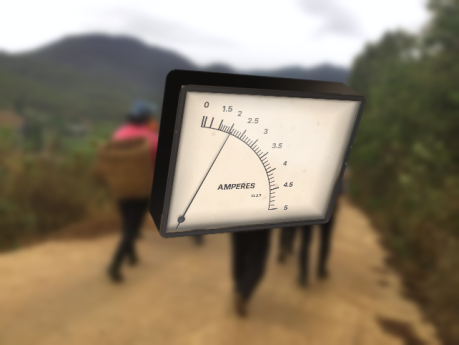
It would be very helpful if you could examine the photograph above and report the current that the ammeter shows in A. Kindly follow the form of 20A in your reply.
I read 2A
